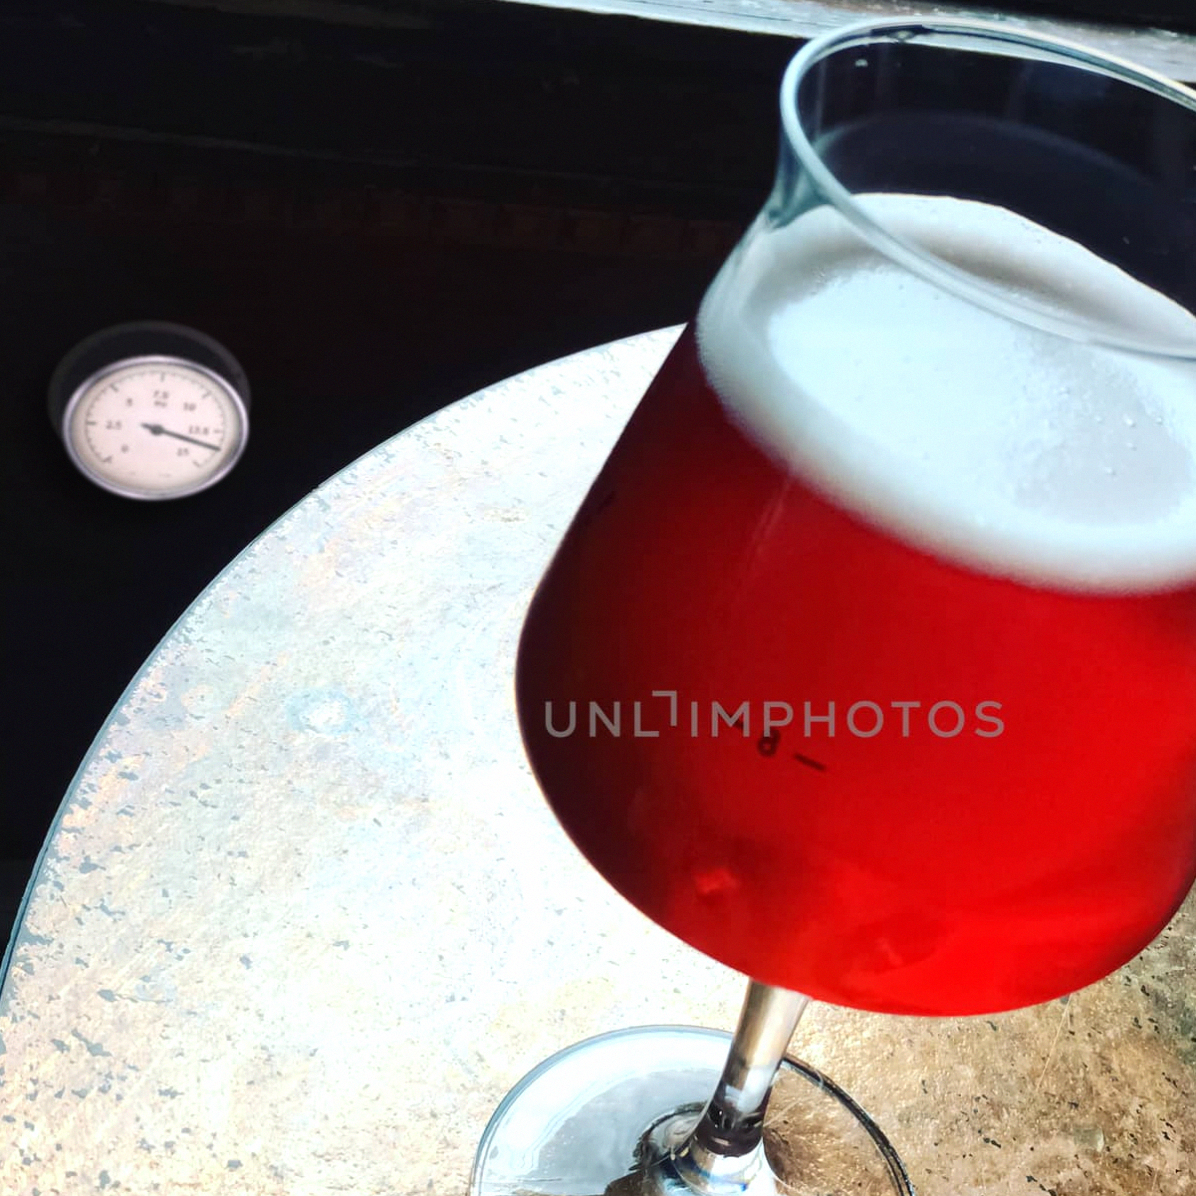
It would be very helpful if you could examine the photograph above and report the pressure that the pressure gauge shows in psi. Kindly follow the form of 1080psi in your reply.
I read 13.5psi
